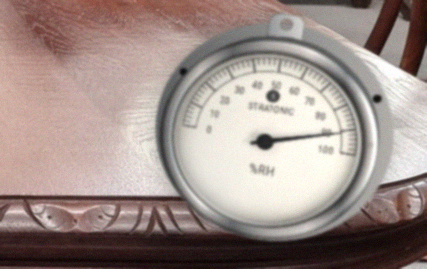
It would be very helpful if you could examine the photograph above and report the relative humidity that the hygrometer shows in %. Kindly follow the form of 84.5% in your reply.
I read 90%
